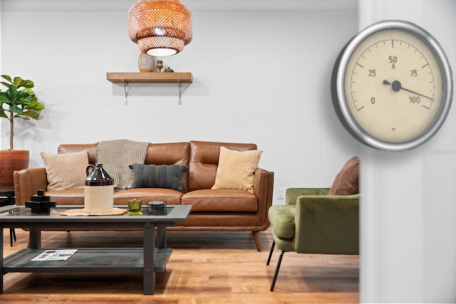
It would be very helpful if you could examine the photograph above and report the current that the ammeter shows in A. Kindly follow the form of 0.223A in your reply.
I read 95A
